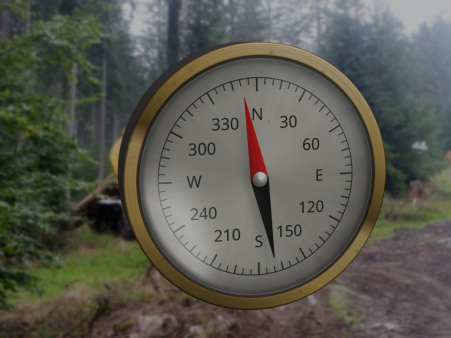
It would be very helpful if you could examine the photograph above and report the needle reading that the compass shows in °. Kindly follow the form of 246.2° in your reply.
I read 350°
